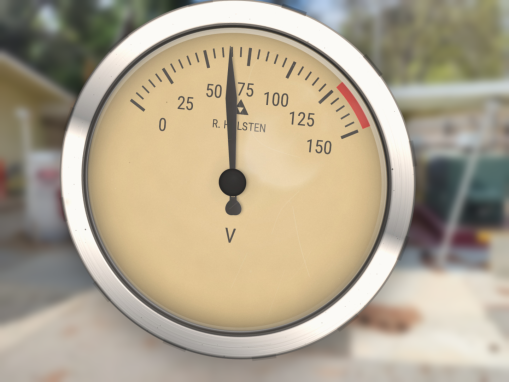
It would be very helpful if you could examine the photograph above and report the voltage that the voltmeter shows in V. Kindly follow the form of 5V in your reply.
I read 65V
